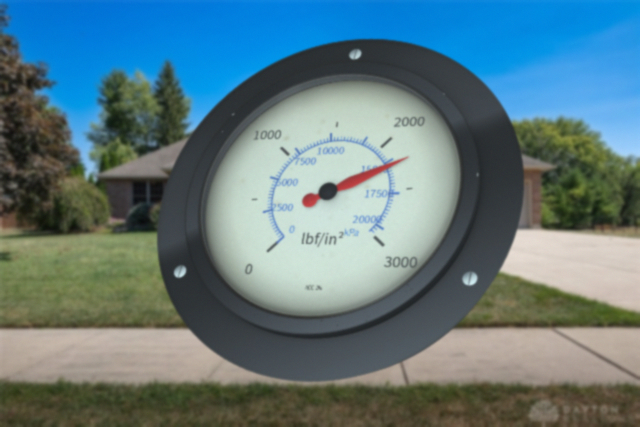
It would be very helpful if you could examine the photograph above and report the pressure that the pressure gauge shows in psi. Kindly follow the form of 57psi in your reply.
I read 2250psi
